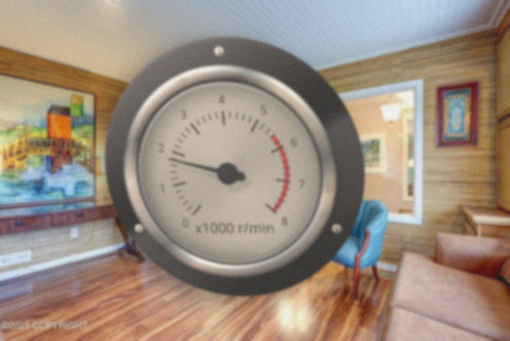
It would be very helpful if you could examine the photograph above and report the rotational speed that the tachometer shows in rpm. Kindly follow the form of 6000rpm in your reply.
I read 1800rpm
